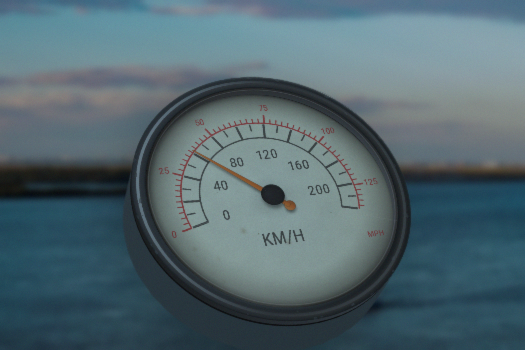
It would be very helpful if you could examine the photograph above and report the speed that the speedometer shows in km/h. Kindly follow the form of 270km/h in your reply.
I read 60km/h
